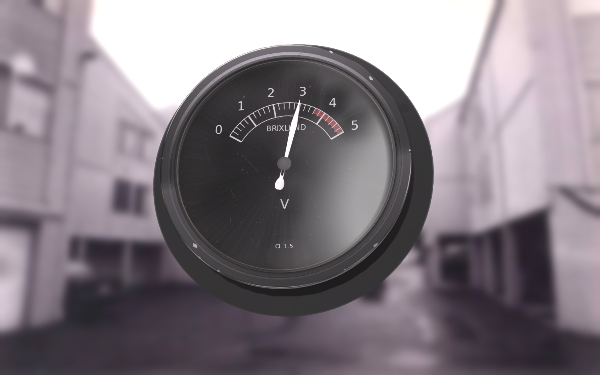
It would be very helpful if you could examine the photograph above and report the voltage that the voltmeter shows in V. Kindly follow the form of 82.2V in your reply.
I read 3V
